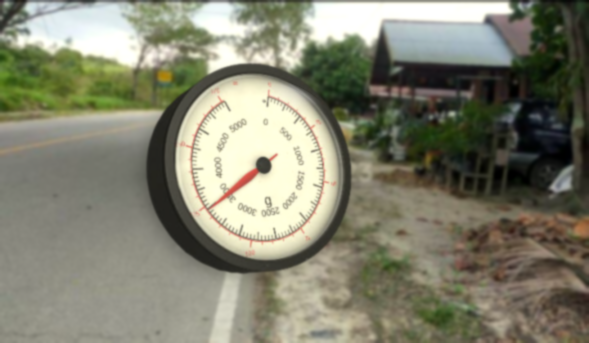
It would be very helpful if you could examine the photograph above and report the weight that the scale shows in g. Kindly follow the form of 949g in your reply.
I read 3500g
